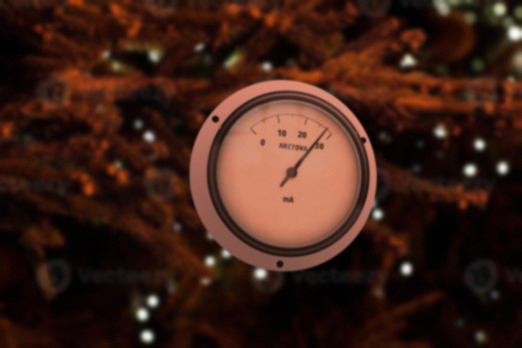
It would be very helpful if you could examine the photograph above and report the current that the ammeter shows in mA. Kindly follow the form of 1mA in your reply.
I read 27.5mA
